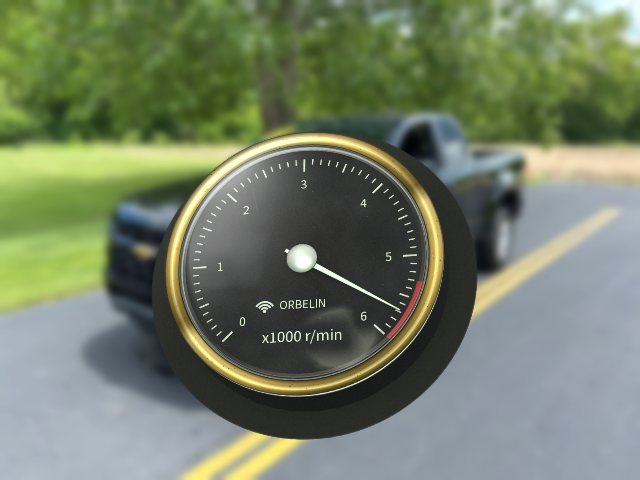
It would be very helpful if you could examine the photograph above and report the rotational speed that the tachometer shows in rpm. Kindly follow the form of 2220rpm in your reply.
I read 5700rpm
